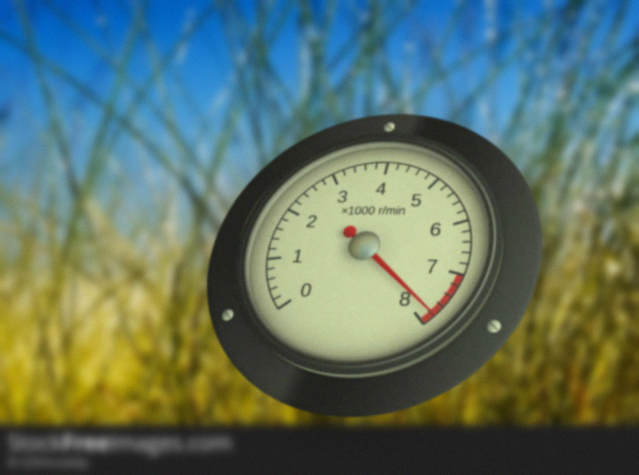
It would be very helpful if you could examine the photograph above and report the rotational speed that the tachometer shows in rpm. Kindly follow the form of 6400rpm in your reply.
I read 7800rpm
